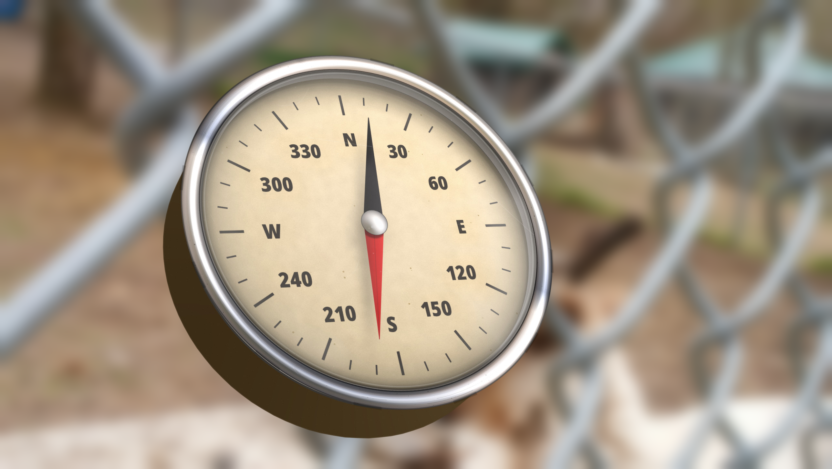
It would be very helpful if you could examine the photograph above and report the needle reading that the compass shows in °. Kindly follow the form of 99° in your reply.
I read 190°
